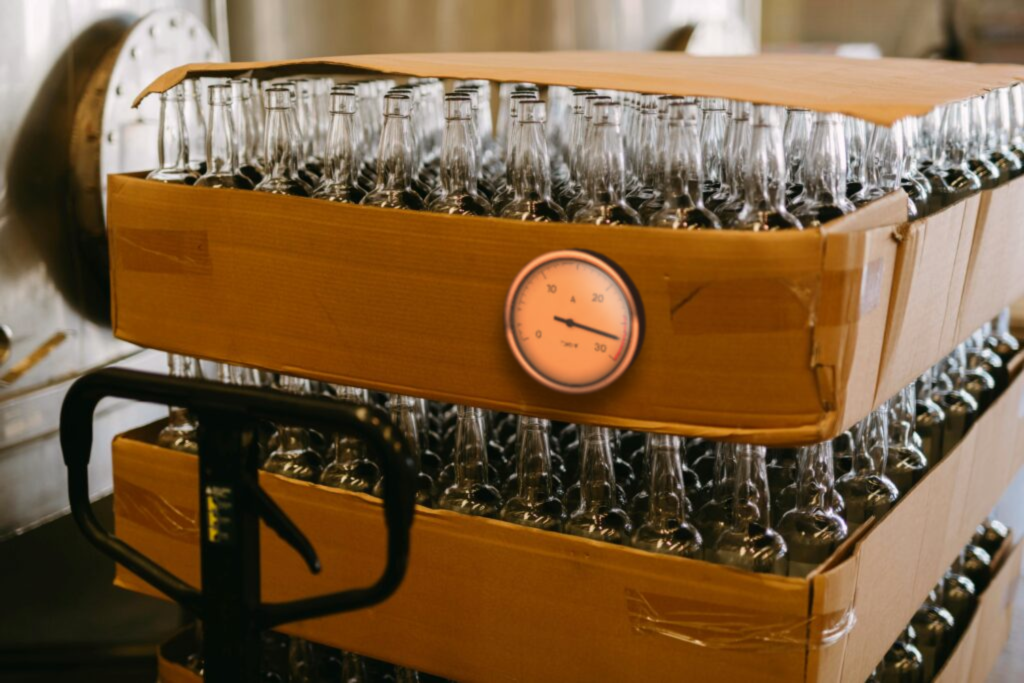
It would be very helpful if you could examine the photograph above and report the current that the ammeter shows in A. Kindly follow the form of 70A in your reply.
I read 27A
